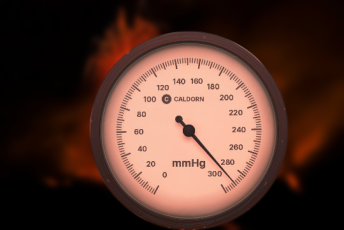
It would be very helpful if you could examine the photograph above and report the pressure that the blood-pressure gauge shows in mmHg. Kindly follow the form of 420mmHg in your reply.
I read 290mmHg
